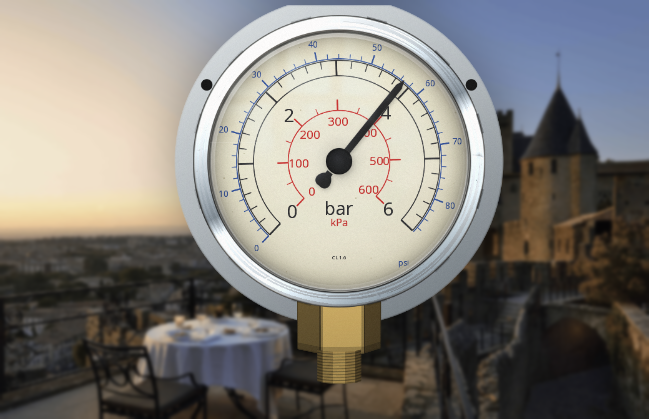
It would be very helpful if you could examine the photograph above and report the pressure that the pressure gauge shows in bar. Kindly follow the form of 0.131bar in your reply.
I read 3.9bar
